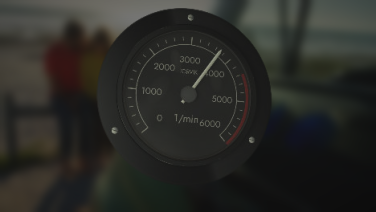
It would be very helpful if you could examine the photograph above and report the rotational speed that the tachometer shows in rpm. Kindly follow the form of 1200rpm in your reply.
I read 3700rpm
